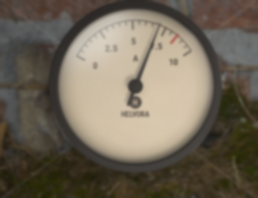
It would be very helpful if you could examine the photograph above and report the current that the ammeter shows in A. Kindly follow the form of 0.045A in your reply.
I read 7A
